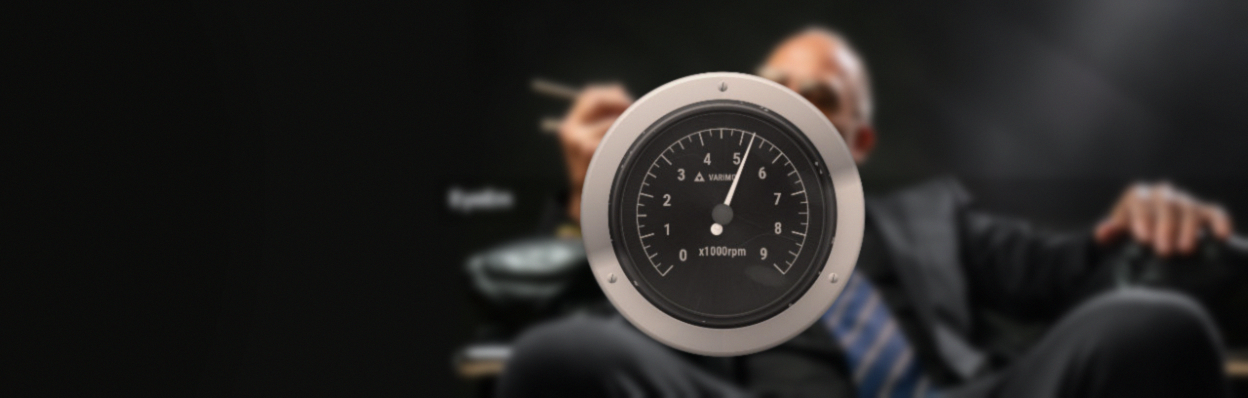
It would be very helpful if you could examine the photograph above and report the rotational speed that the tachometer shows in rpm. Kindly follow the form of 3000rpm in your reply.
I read 5250rpm
